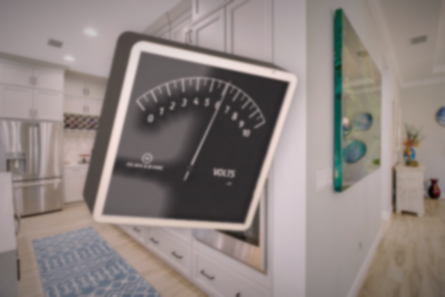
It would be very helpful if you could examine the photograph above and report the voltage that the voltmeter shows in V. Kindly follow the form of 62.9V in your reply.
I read 6V
